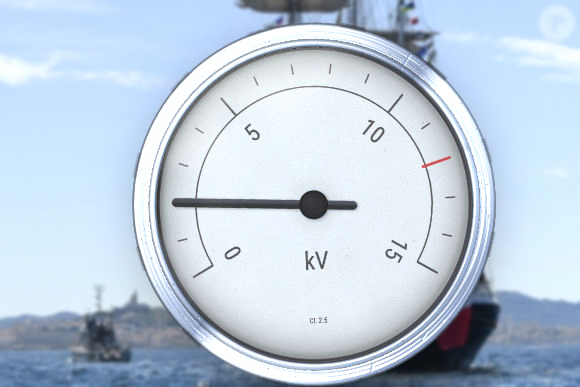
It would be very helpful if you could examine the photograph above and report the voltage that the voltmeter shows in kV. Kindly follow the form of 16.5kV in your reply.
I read 2kV
